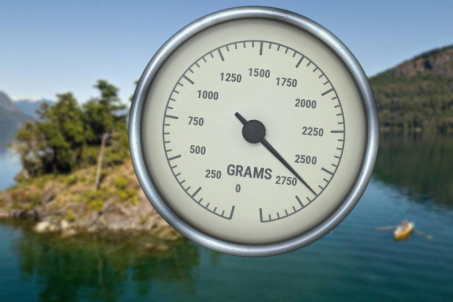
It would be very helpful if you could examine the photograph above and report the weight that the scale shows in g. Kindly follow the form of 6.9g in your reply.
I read 2650g
